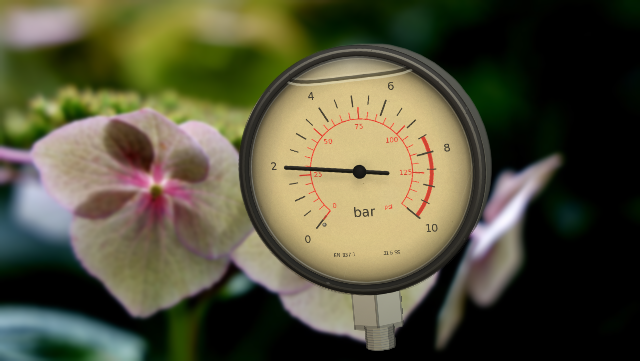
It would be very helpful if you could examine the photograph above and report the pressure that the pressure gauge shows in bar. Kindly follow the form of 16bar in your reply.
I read 2bar
